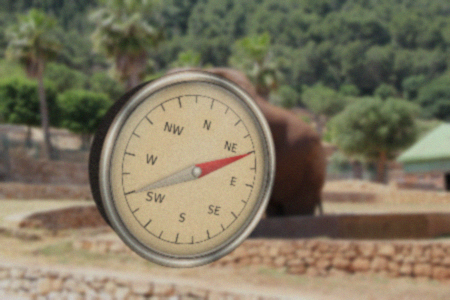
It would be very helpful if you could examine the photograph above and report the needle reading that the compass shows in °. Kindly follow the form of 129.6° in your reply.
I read 60°
